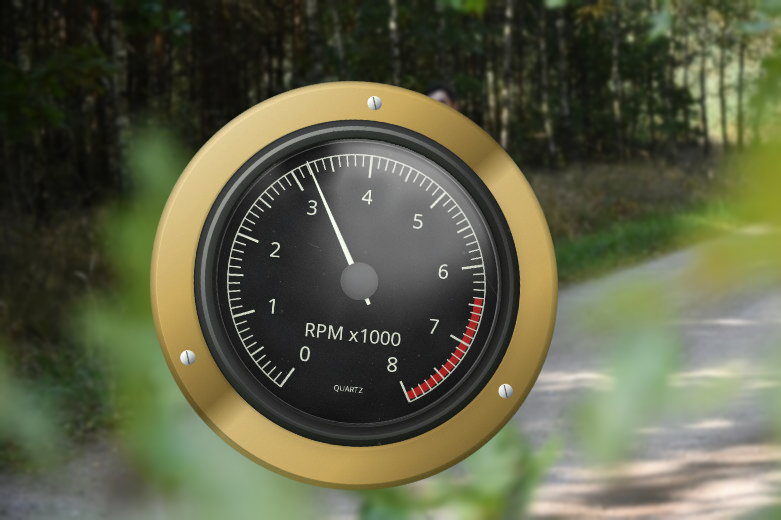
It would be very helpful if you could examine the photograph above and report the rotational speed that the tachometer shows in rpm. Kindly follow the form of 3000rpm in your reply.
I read 3200rpm
